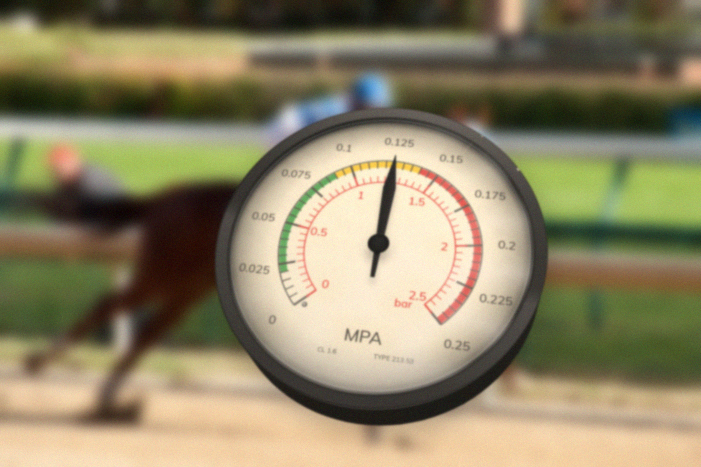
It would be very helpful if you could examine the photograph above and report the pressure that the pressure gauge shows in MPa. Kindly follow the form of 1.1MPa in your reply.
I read 0.125MPa
